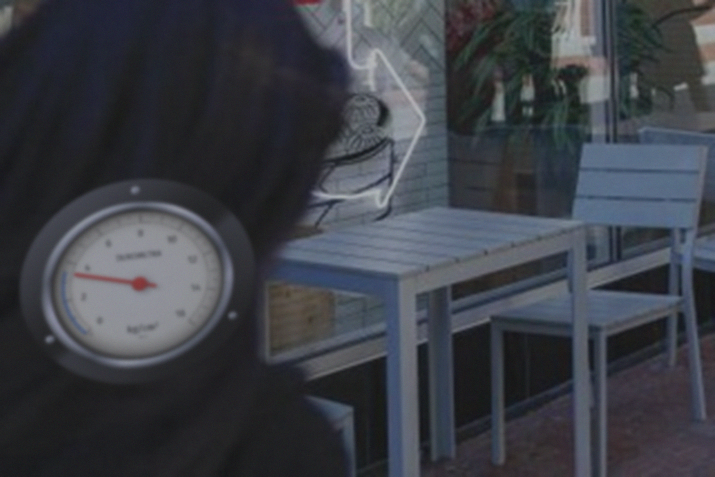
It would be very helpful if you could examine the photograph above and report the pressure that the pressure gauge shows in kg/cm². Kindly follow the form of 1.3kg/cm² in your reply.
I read 3.5kg/cm²
